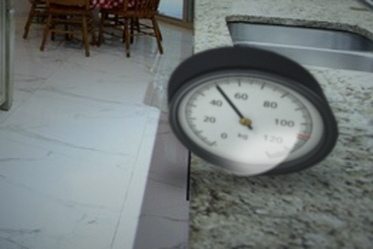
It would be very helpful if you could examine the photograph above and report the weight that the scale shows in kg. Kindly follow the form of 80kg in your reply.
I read 50kg
